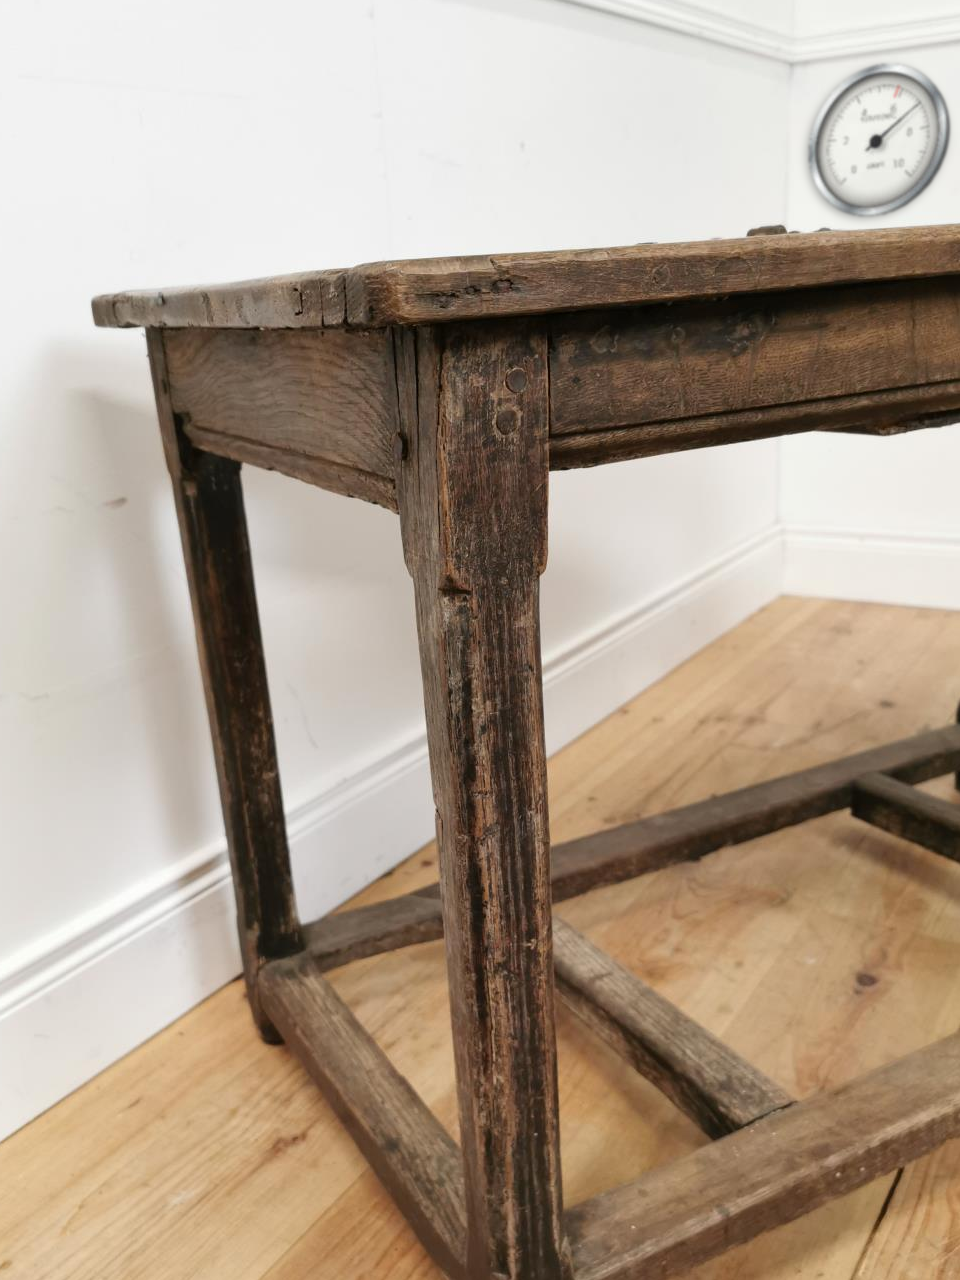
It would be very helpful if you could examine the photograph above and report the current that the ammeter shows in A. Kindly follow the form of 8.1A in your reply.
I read 7A
